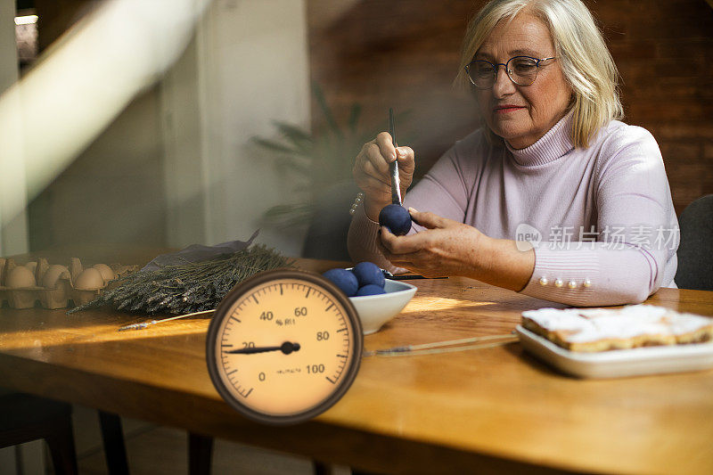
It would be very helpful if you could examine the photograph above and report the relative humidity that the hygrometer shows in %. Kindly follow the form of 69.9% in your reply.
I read 18%
